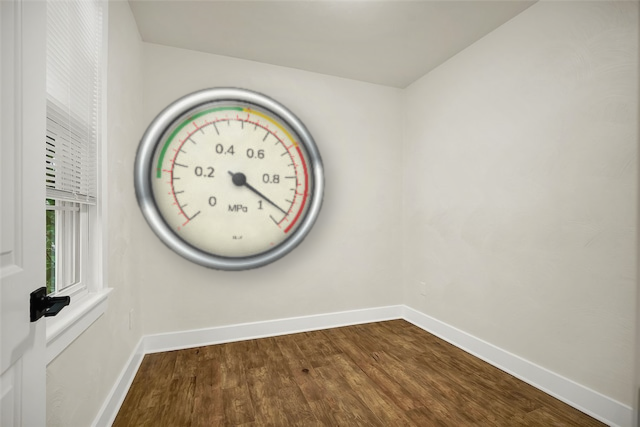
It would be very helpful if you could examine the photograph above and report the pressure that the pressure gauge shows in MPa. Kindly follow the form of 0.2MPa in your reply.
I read 0.95MPa
